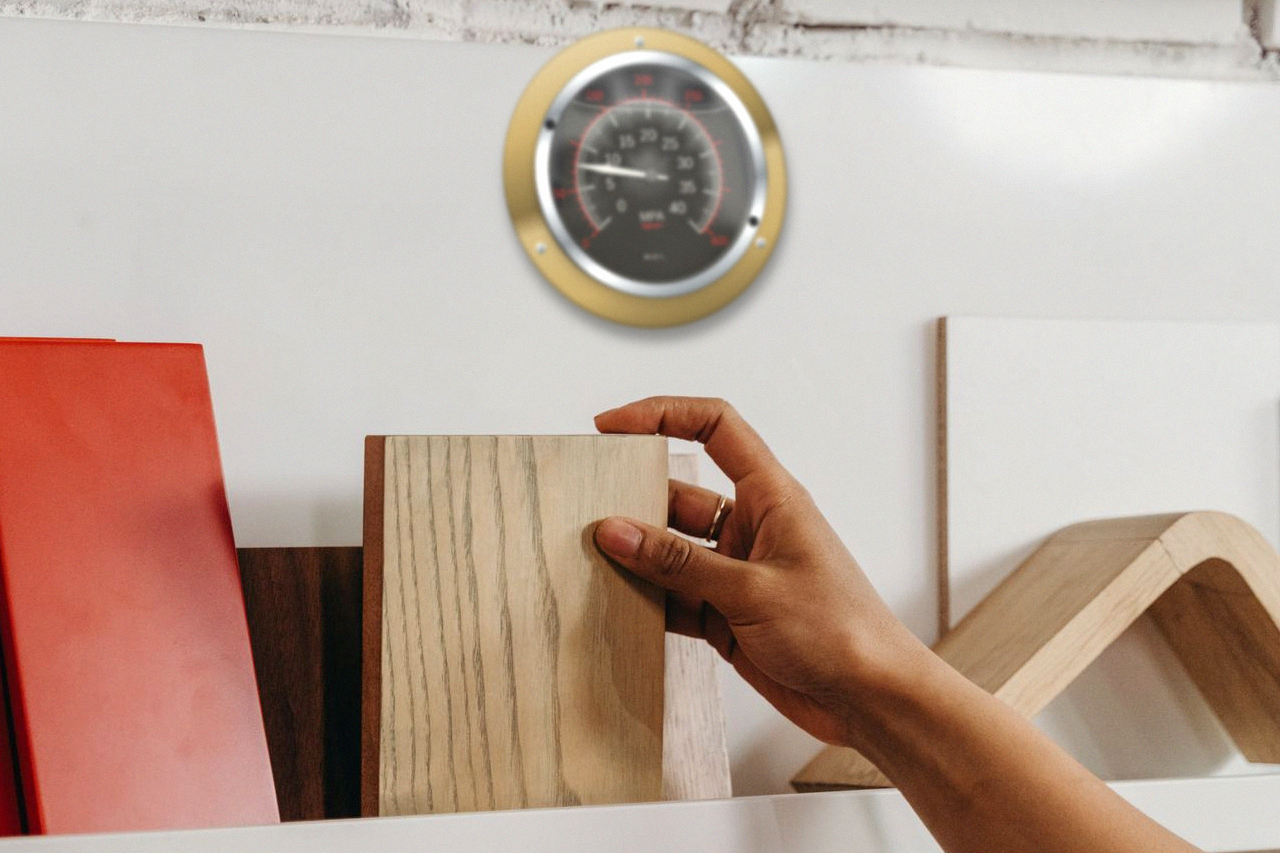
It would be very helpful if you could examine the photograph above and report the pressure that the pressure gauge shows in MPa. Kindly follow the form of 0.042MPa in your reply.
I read 7.5MPa
